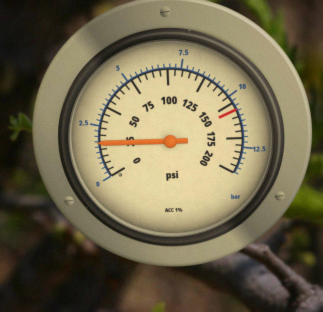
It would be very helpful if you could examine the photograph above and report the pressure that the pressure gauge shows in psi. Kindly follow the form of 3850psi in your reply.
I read 25psi
